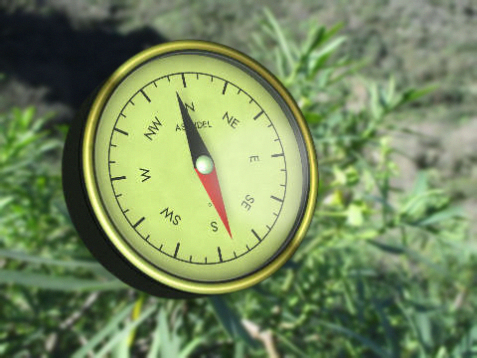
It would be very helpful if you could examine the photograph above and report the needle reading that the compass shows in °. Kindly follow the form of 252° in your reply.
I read 170°
